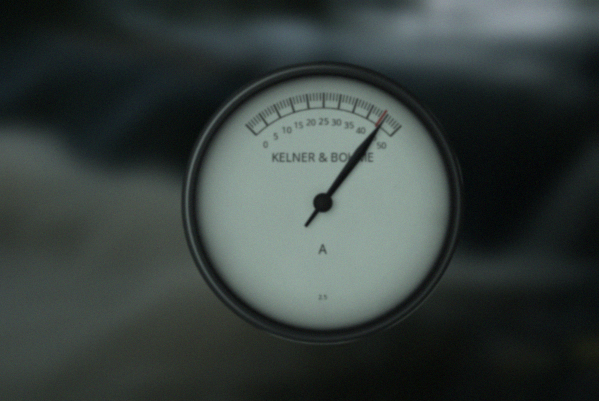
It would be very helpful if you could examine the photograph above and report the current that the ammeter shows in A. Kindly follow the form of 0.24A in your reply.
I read 45A
